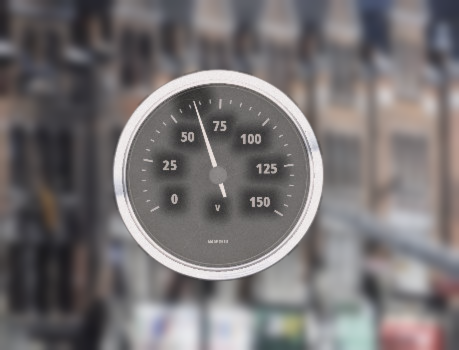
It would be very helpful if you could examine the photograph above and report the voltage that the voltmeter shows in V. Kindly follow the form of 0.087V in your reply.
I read 62.5V
